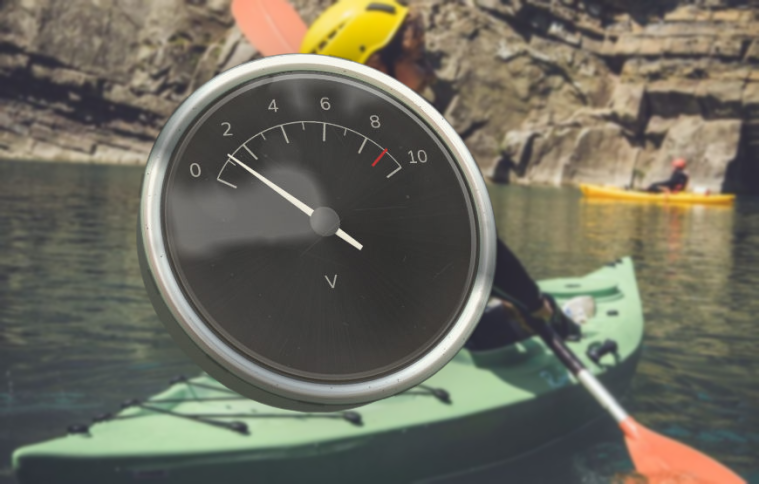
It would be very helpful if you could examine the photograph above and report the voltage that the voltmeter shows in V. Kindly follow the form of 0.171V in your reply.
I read 1V
